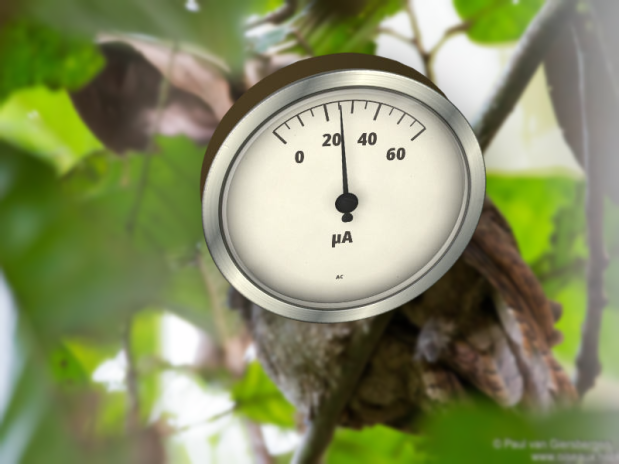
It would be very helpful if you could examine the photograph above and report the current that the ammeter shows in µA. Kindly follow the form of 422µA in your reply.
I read 25µA
